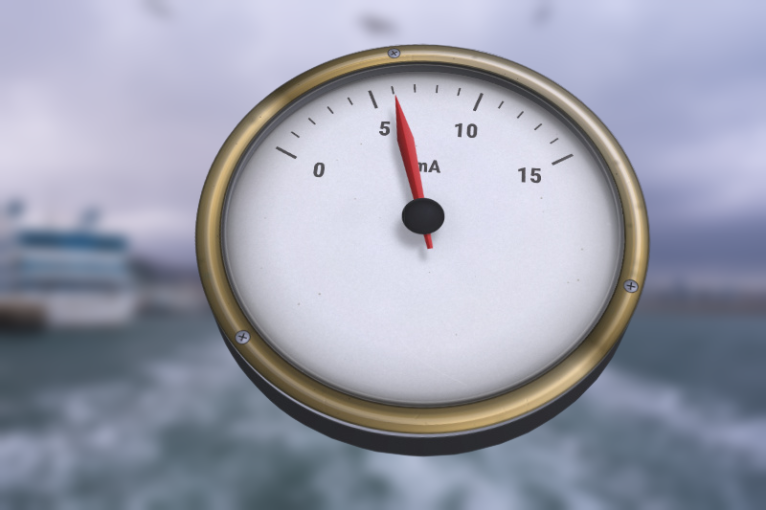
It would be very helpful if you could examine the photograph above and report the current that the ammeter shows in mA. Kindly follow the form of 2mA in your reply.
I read 6mA
